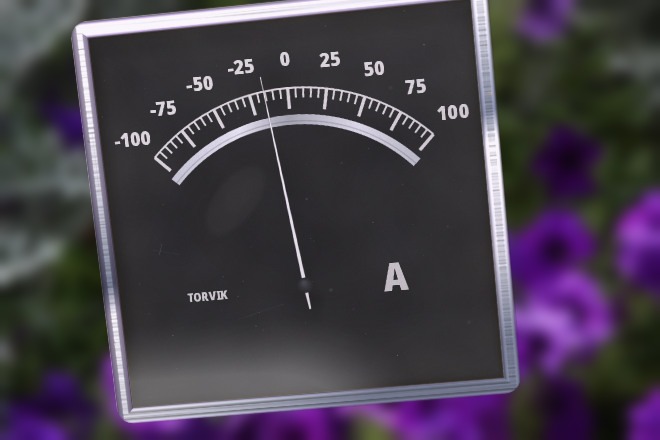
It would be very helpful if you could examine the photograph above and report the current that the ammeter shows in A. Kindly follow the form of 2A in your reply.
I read -15A
